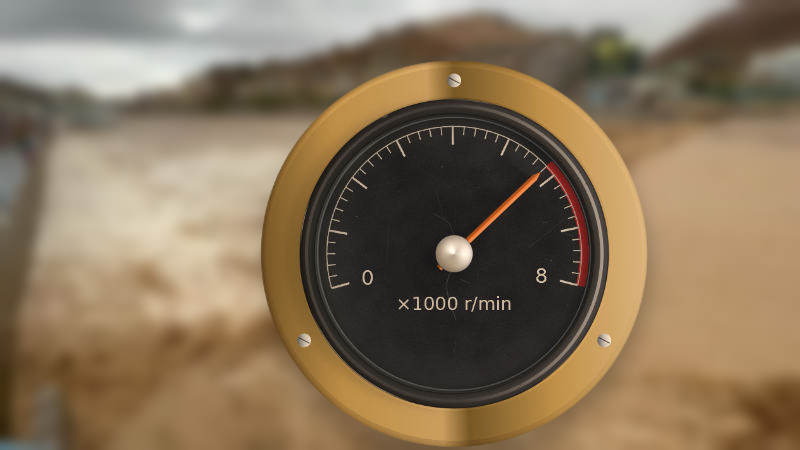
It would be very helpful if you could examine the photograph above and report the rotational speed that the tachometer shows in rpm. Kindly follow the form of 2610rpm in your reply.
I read 5800rpm
